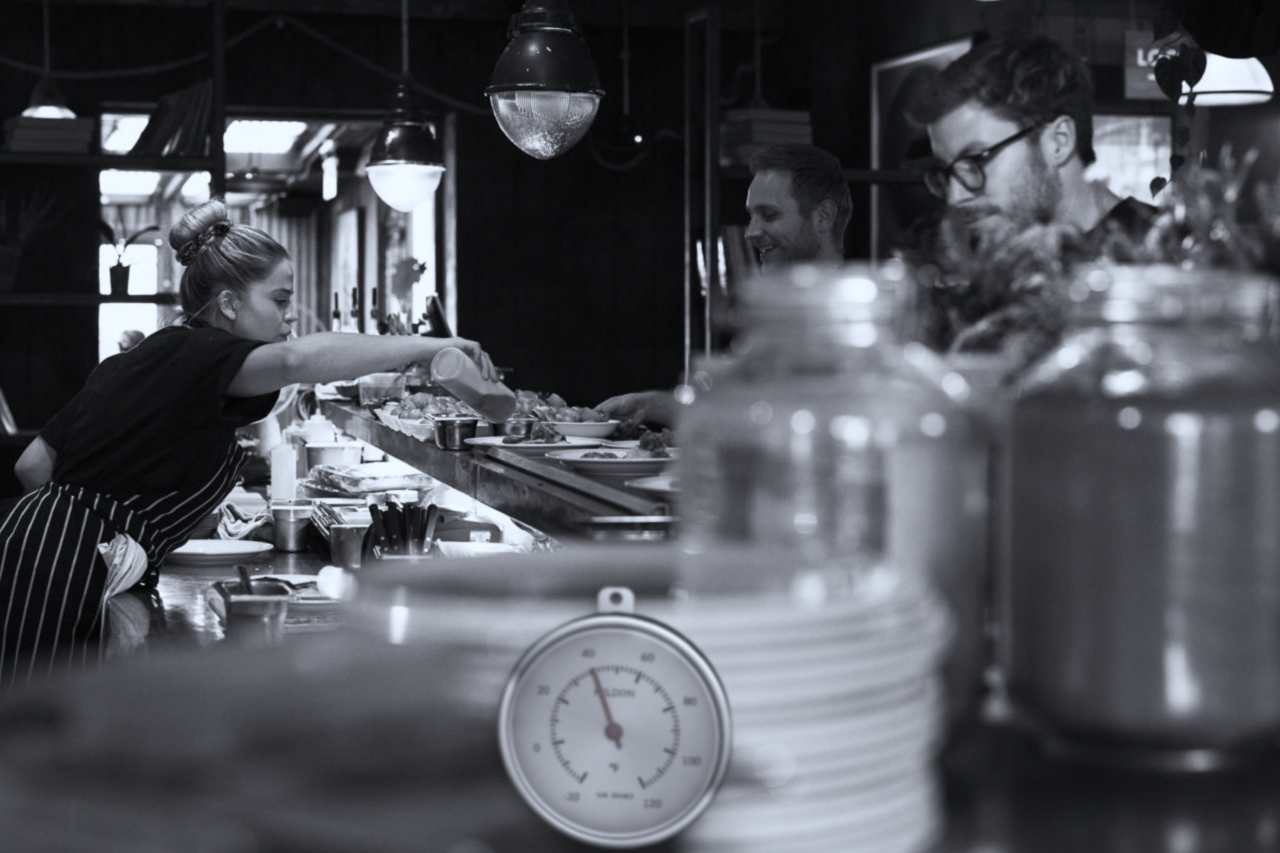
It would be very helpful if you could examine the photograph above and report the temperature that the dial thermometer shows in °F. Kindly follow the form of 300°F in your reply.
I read 40°F
